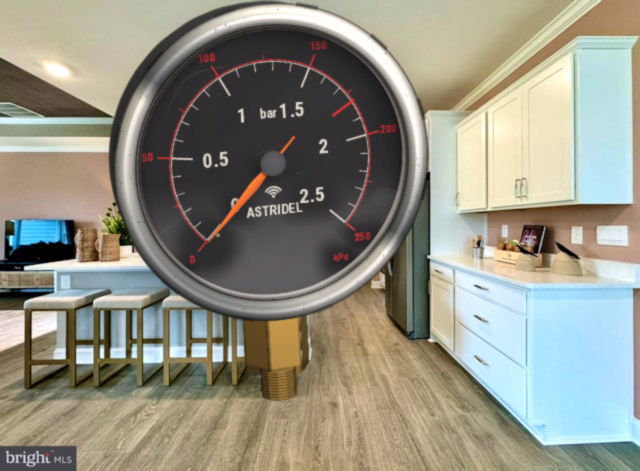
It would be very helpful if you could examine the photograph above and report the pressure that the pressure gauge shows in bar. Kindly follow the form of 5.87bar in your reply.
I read 0bar
